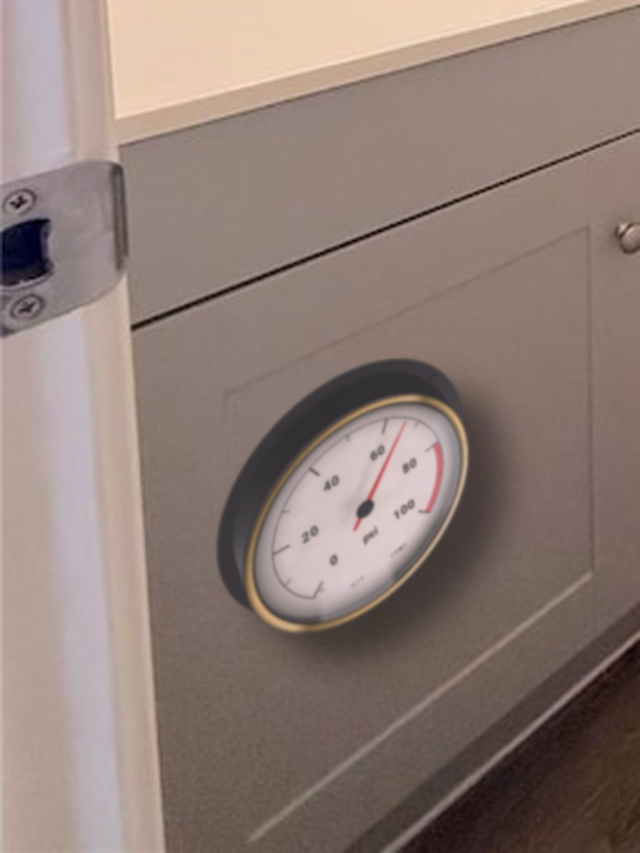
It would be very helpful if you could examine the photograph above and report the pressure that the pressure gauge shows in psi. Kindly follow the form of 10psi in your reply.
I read 65psi
